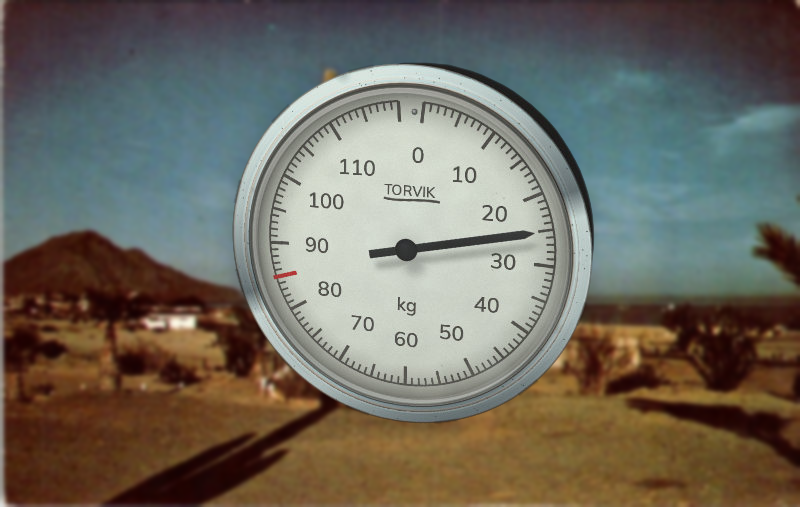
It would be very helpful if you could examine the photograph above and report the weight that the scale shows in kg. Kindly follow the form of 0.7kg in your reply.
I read 25kg
